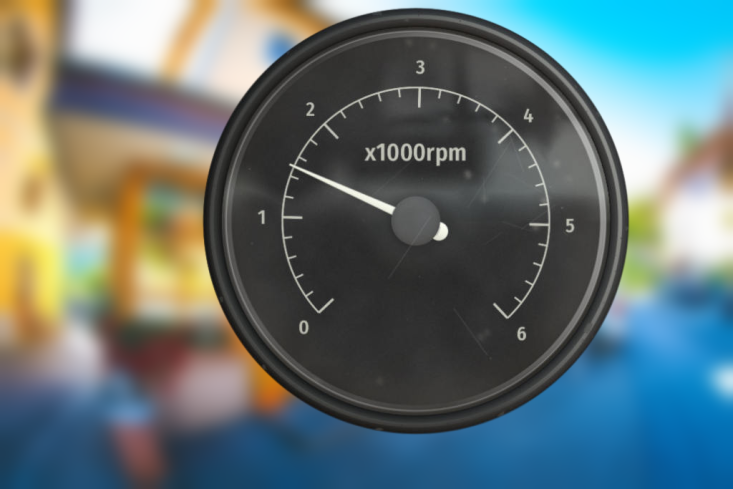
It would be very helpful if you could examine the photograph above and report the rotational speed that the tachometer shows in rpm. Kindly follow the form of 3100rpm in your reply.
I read 1500rpm
